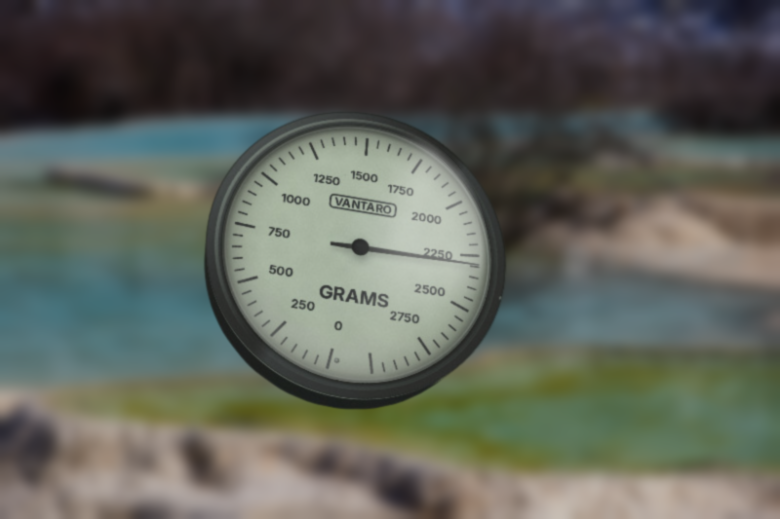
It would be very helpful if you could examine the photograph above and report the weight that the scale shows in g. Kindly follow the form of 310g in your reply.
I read 2300g
